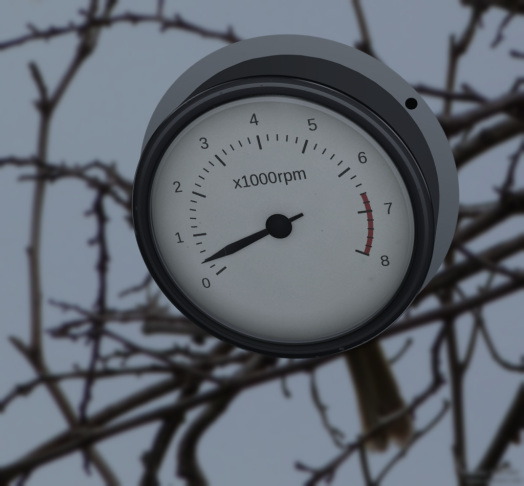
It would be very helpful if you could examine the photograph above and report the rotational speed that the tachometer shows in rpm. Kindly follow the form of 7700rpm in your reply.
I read 400rpm
